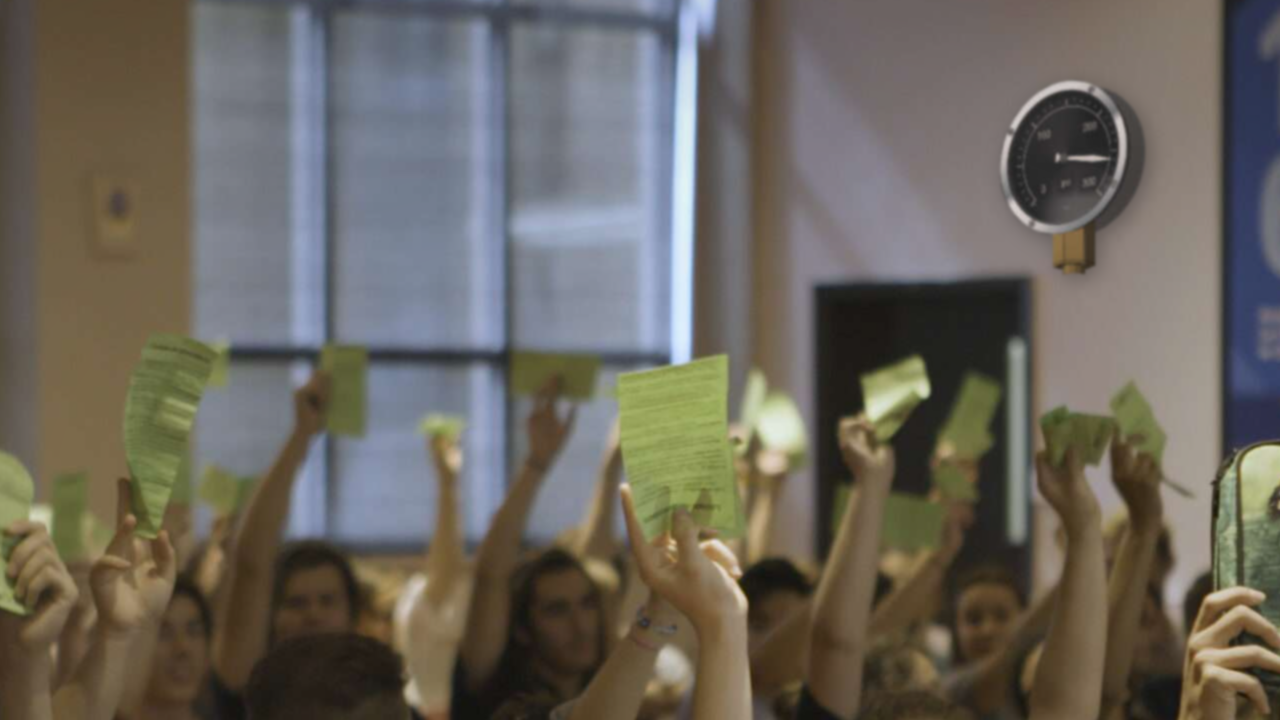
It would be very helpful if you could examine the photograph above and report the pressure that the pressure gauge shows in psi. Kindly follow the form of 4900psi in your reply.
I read 260psi
